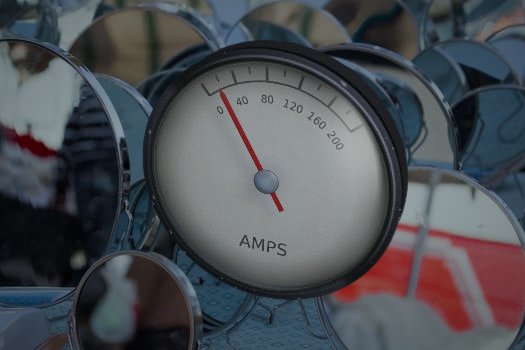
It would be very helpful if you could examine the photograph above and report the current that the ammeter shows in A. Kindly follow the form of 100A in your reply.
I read 20A
